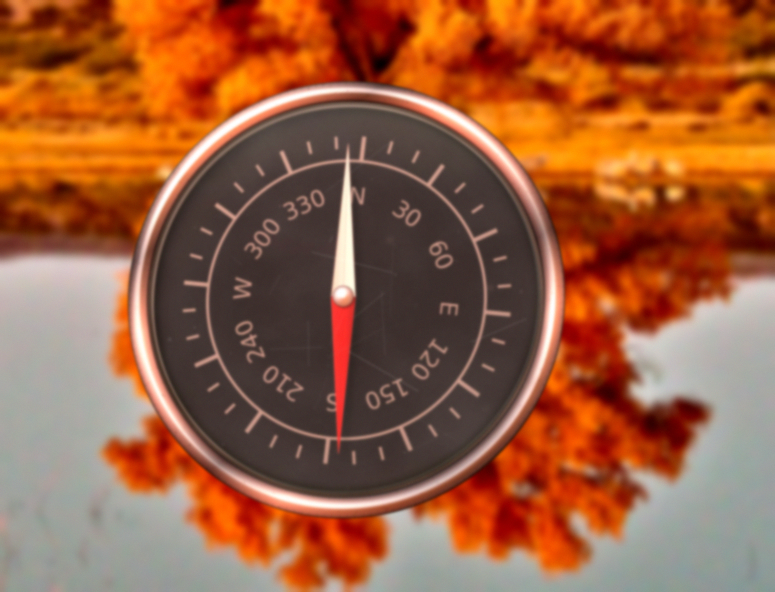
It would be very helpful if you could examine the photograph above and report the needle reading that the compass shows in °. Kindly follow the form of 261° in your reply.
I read 175°
